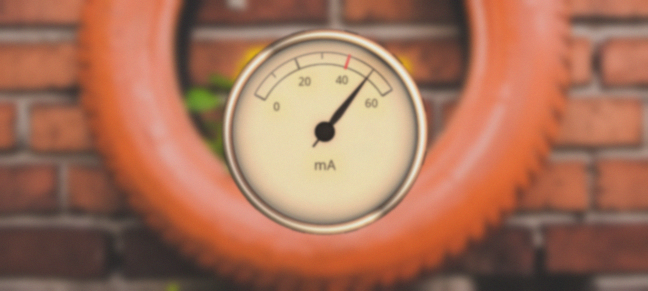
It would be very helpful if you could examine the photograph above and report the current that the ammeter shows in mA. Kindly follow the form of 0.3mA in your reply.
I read 50mA
